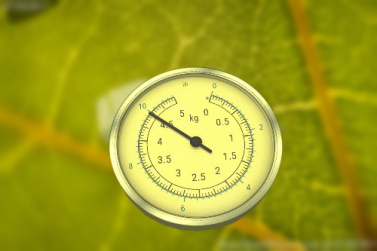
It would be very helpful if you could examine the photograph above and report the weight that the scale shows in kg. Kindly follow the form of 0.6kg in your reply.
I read 4.5kg
